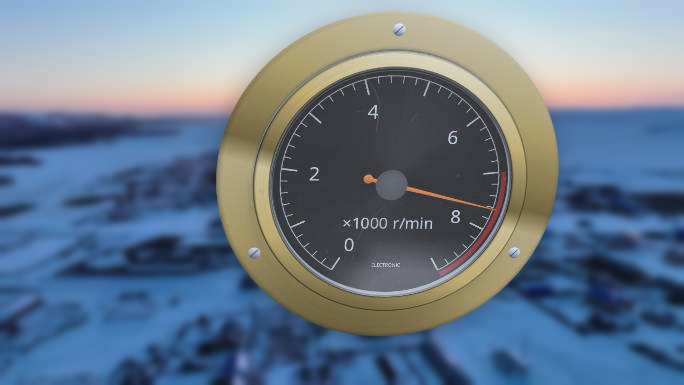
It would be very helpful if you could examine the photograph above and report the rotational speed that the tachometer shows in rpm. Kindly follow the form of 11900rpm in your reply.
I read 7600rpm
